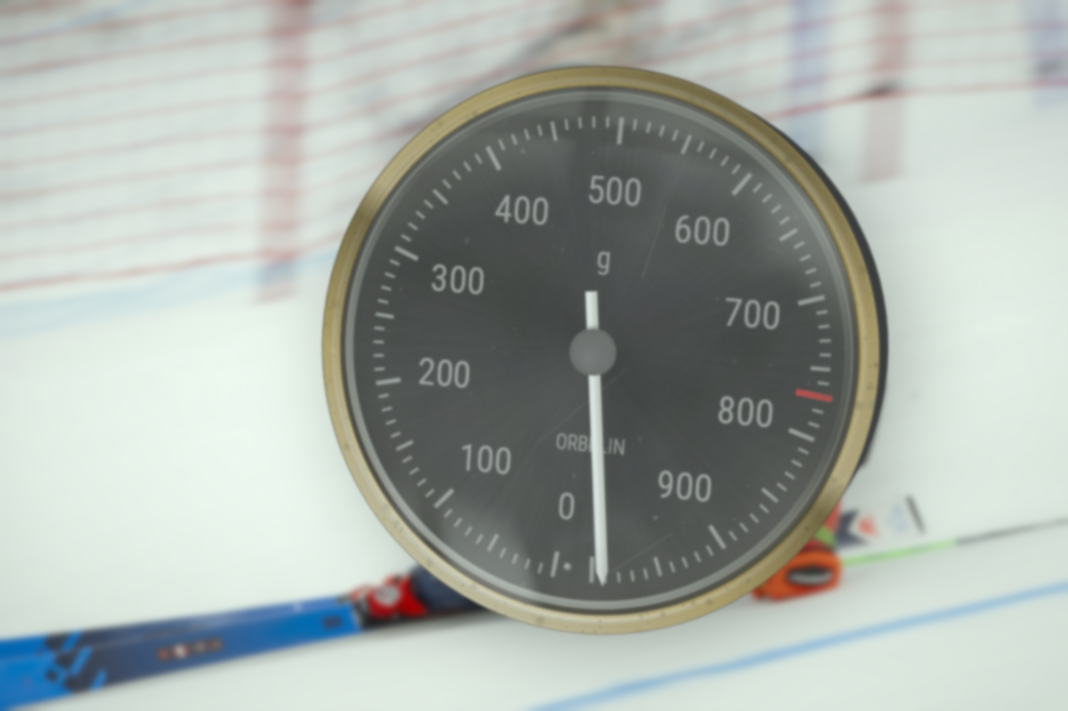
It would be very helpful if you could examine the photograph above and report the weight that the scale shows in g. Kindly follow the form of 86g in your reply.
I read 990g
